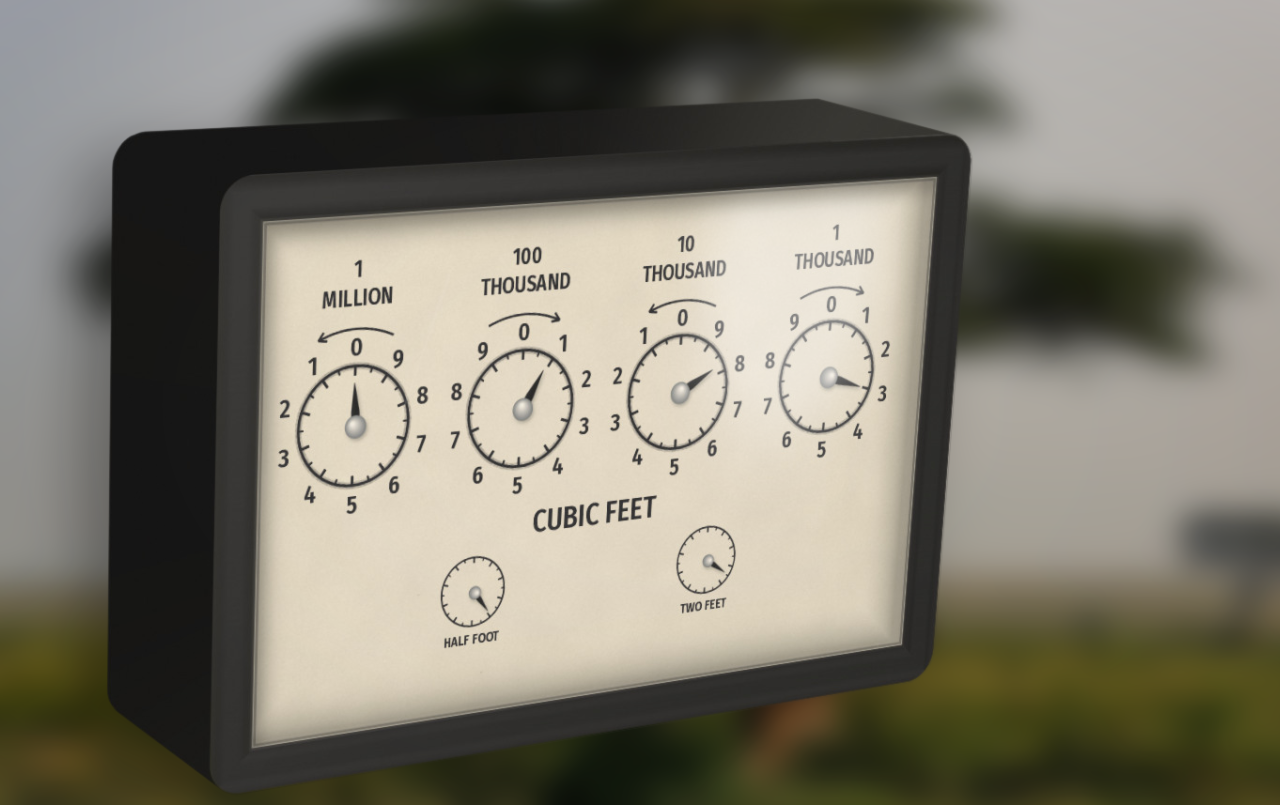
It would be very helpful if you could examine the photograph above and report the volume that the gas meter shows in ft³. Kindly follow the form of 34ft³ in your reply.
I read 8300ft³
